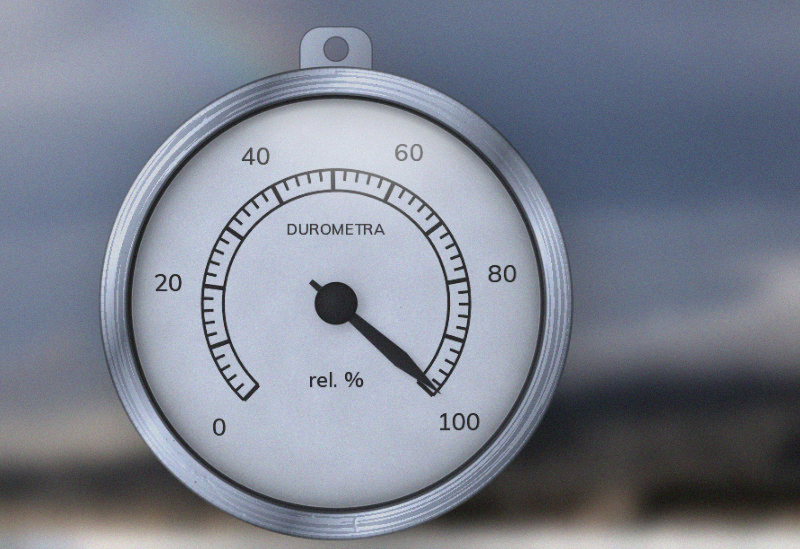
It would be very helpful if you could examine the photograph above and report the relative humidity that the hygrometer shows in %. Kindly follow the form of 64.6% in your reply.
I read 99%
